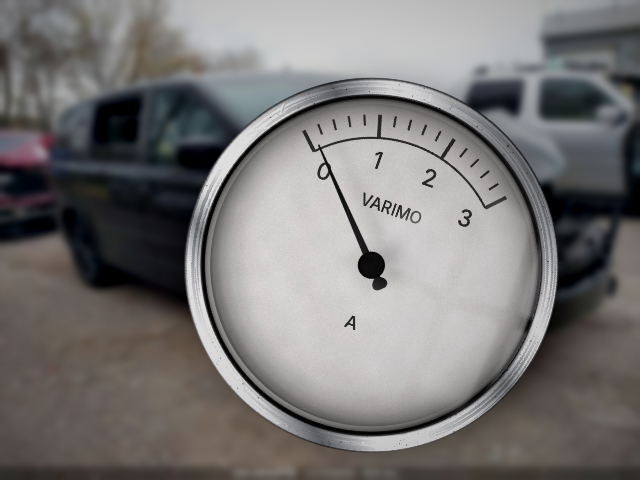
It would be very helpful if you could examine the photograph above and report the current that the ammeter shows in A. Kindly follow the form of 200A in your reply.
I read 0.1A
